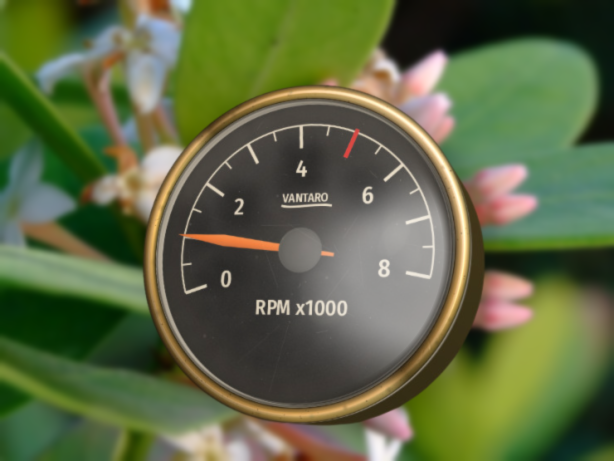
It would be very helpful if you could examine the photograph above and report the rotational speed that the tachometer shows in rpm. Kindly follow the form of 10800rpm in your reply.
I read 1000rpm
